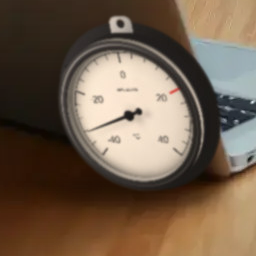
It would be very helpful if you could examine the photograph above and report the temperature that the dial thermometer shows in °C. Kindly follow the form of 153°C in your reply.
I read -32°C
